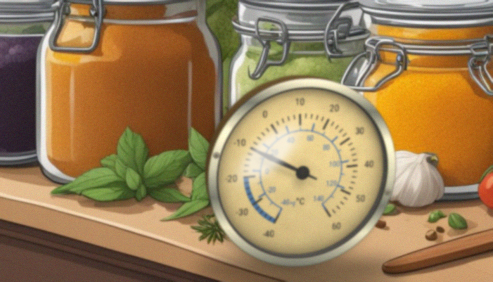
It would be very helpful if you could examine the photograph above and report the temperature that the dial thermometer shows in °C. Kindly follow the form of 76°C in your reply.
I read -10°C
